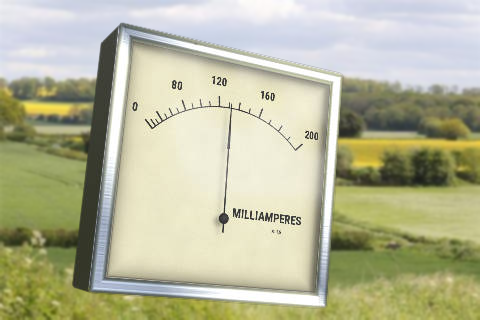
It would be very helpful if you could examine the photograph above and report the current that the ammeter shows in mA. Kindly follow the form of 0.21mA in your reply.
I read 130mA
